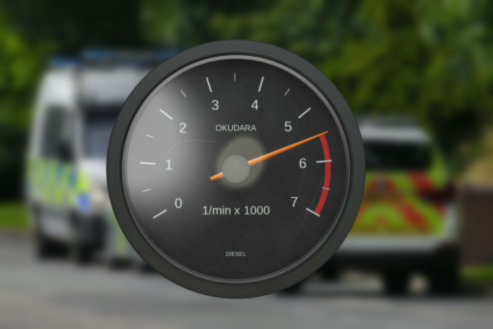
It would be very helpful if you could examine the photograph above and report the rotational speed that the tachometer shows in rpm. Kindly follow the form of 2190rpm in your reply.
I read 5500rpm
